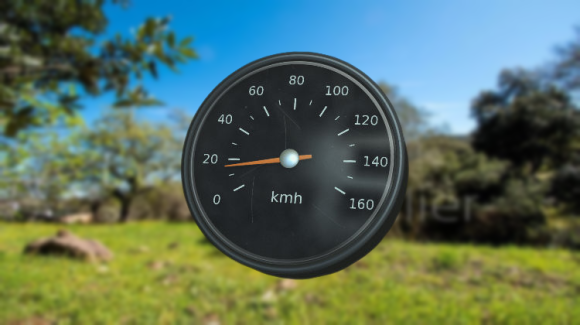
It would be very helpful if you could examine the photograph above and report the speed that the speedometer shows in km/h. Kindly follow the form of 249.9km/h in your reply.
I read 15km/h
